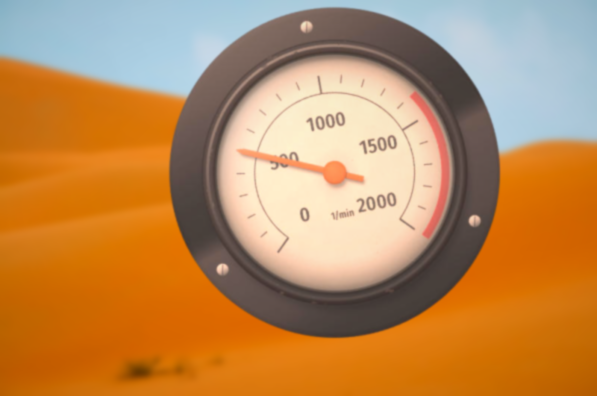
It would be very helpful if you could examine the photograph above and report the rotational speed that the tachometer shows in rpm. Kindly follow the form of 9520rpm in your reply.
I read 500rpm
